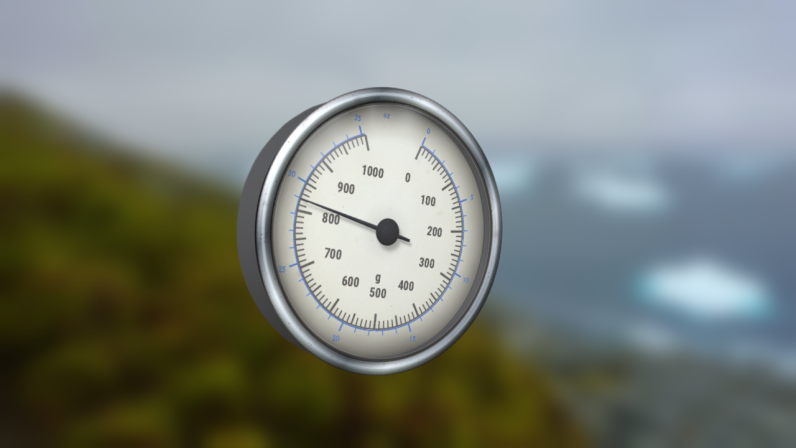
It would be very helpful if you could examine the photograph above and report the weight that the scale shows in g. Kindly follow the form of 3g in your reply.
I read 820g
